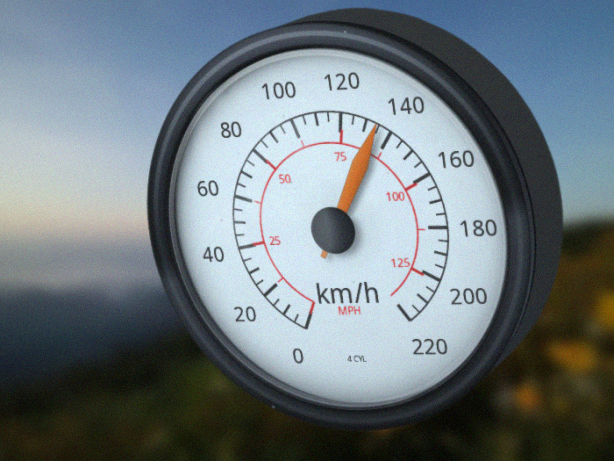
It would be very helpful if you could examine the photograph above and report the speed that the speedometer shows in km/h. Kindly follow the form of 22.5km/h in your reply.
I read 135km/h
